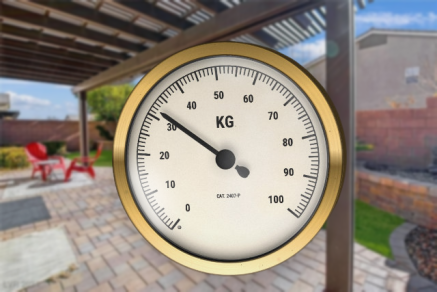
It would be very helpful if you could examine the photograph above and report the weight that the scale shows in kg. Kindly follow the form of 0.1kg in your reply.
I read 32kg
